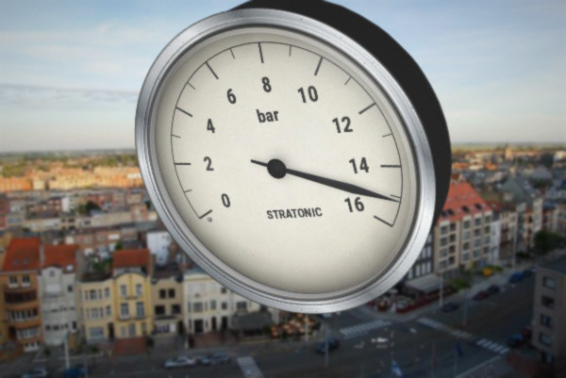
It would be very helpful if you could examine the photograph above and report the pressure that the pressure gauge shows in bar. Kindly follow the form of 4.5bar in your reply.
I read 15bar
